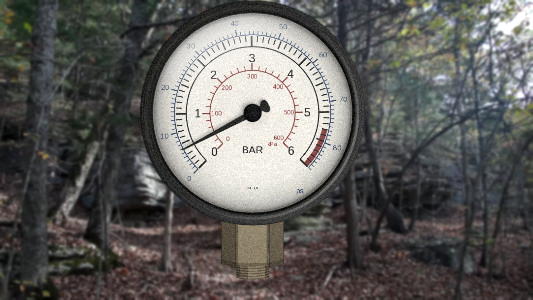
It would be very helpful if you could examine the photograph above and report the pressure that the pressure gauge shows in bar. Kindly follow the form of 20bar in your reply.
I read 0.4bar
